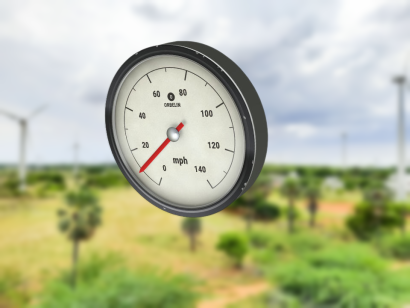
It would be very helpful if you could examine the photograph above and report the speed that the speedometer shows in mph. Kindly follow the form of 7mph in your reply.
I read 10mph
